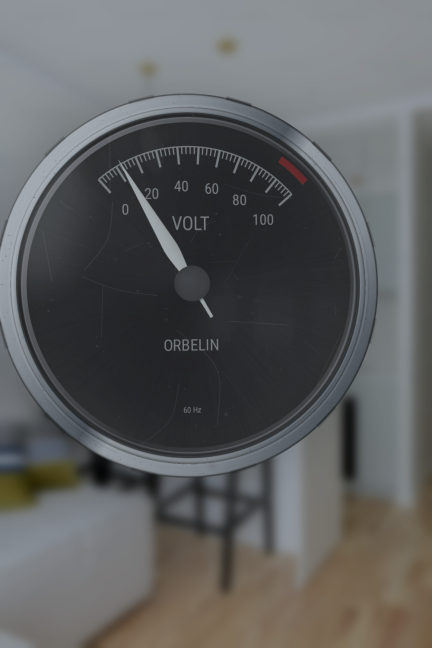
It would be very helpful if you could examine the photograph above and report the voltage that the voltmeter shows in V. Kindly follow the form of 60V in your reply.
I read 12V
